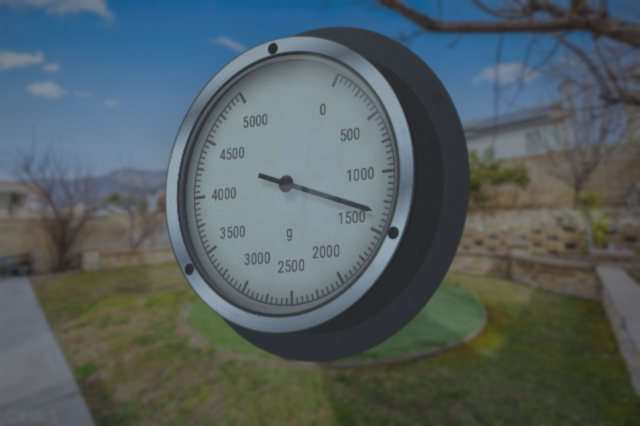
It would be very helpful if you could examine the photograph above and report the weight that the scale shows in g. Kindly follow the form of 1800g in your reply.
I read 1350g
